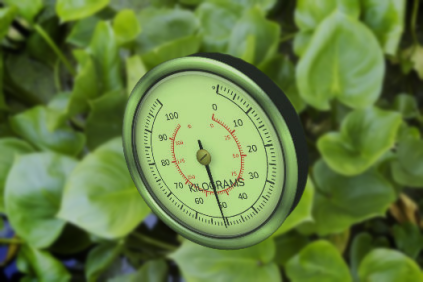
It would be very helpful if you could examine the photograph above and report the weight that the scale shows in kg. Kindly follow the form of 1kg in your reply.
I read 50kg
